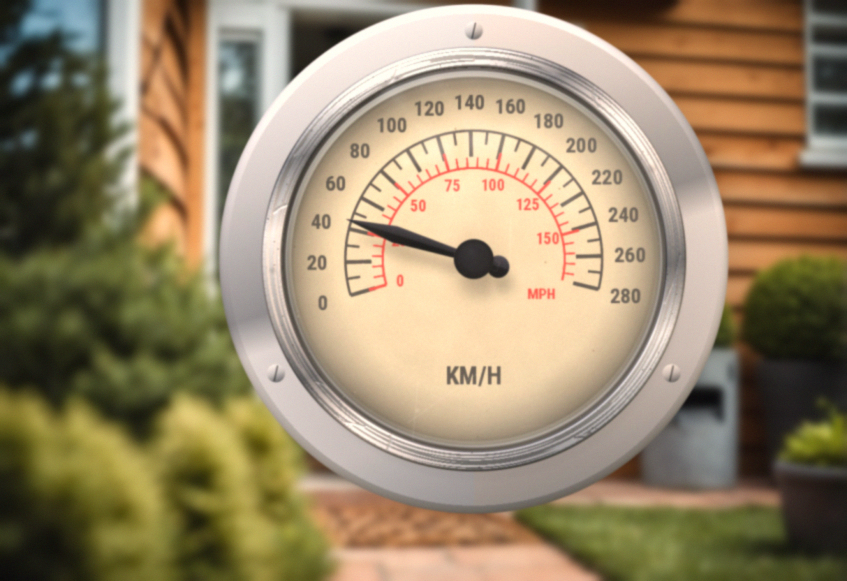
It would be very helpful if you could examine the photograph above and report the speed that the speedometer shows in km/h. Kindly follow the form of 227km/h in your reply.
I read 45km/h
